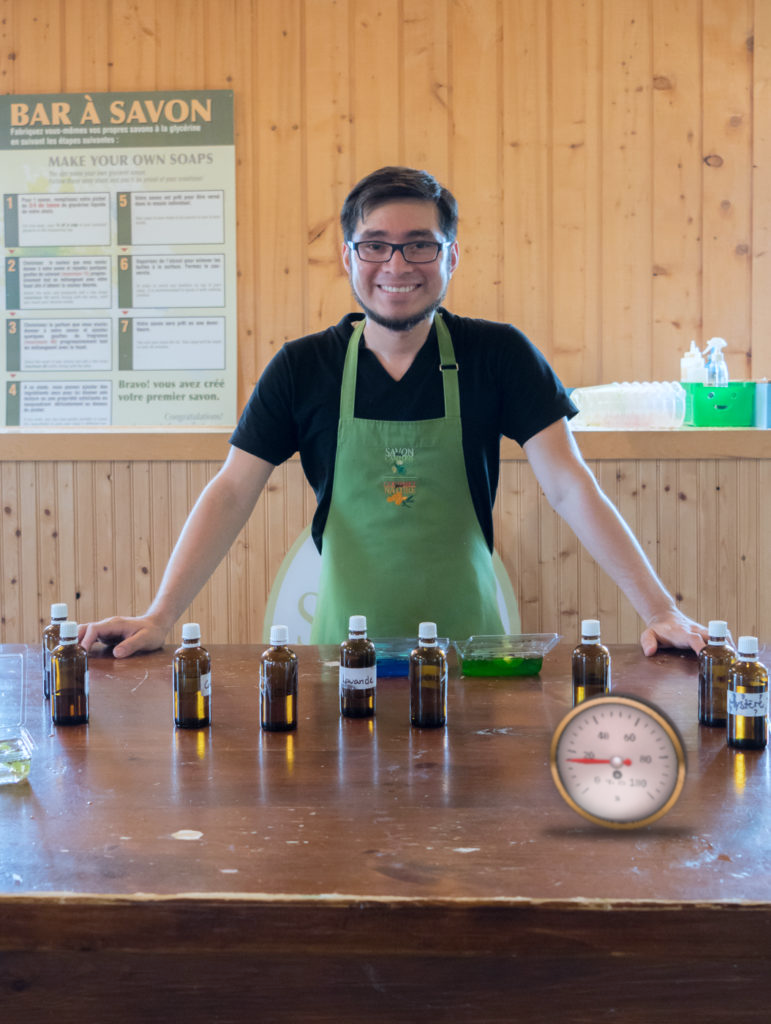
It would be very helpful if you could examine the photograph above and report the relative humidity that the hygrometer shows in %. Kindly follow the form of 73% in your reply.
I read 16%
